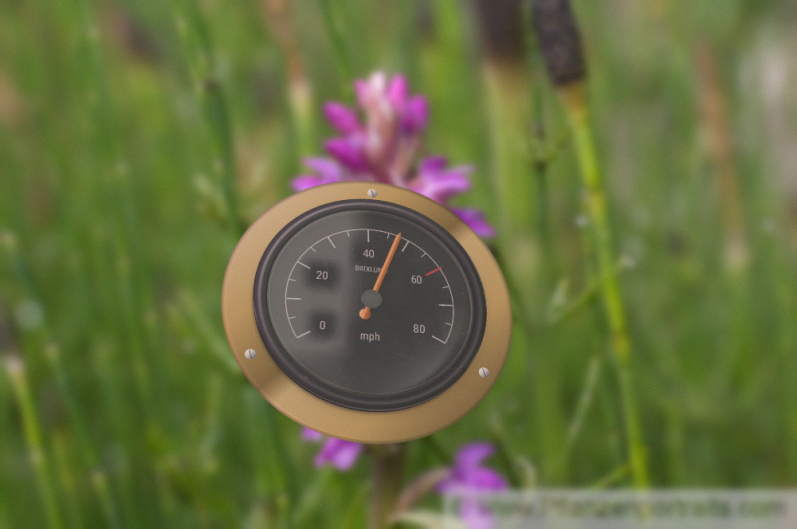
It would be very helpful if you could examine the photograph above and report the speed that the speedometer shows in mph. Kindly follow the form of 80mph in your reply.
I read 47.5mph
